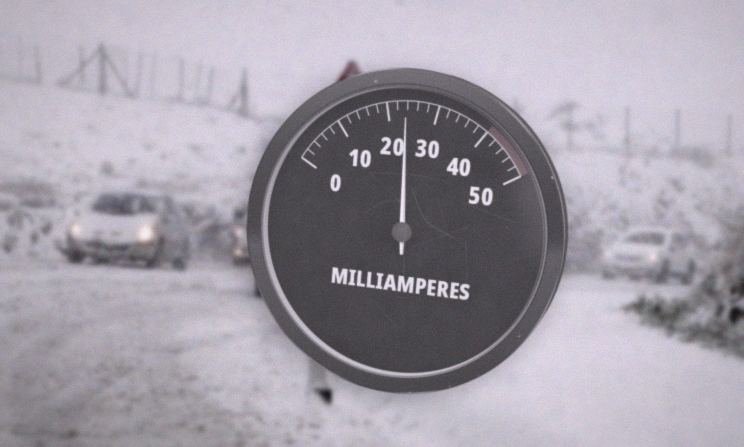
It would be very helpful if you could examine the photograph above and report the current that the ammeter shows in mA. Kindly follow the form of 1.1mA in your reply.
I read 24mA
